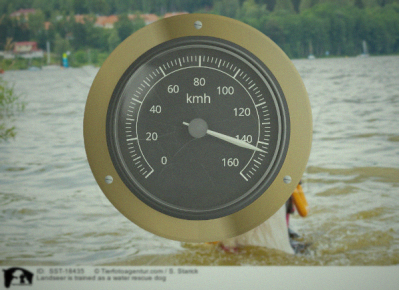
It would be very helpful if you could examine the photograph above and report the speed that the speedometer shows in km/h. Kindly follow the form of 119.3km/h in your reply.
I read 144km/h
